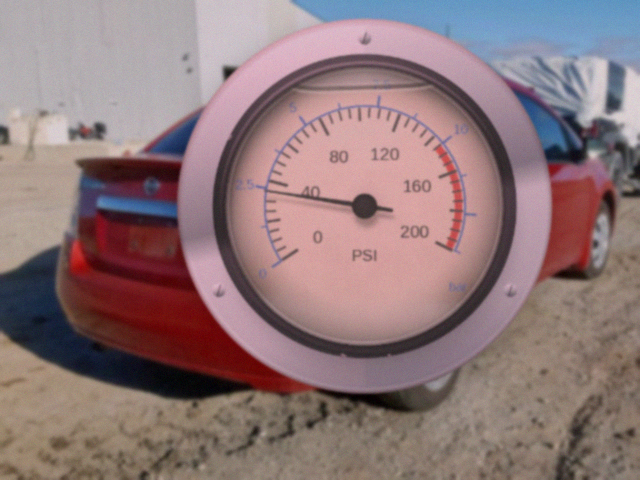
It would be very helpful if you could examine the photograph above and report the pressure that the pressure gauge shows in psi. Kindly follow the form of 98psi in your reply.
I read 35psi
